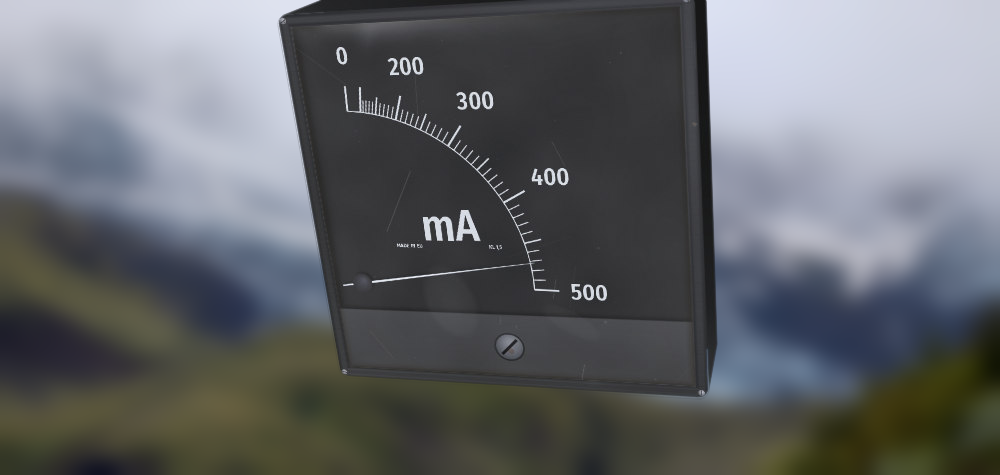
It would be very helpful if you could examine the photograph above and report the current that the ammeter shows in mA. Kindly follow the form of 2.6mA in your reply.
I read 470mA
